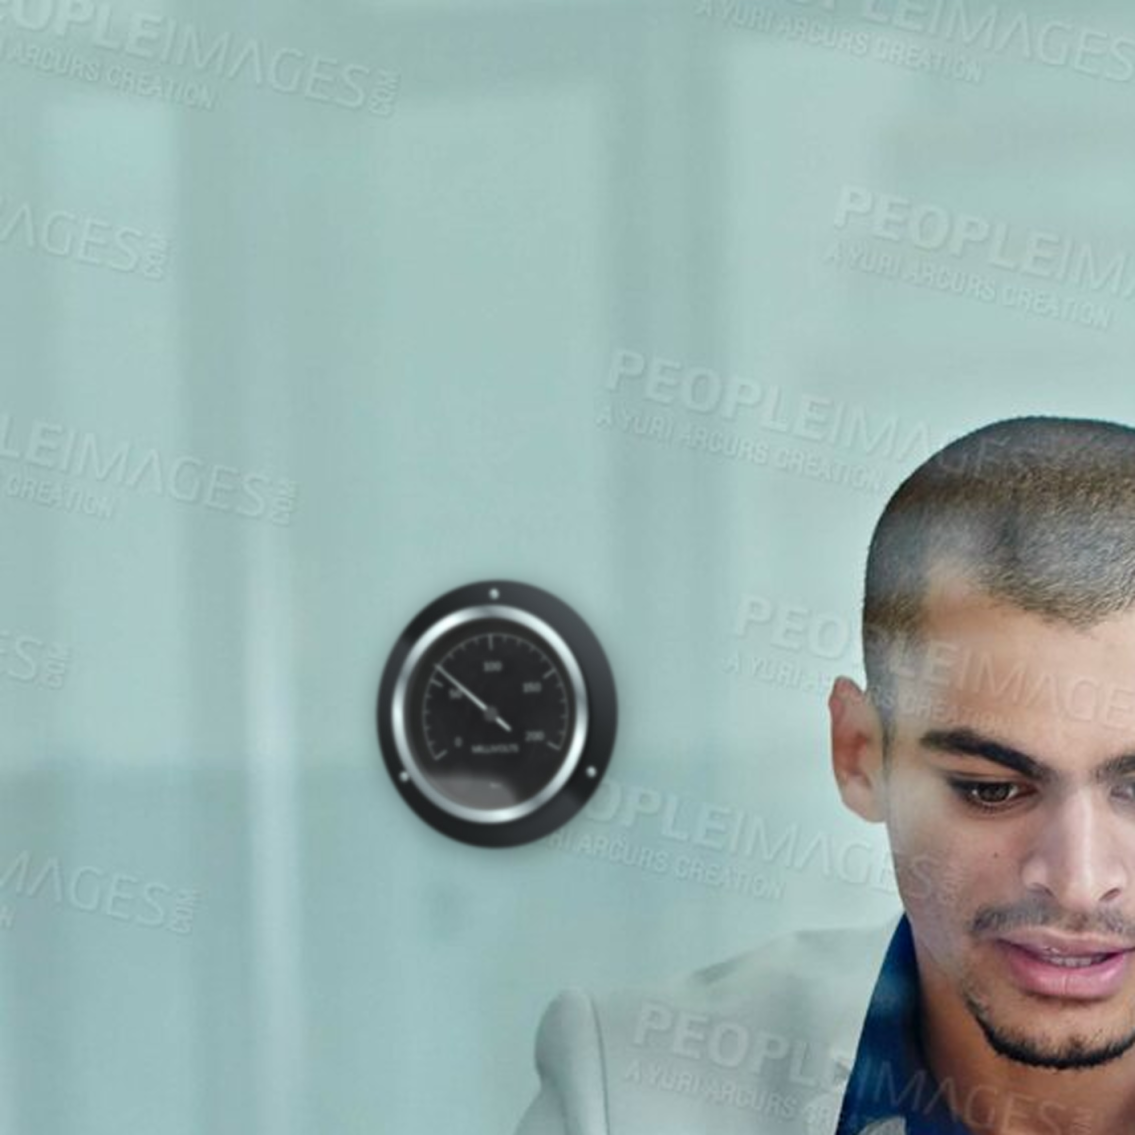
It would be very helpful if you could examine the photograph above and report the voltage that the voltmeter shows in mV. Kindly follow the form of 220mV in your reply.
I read 60mV
